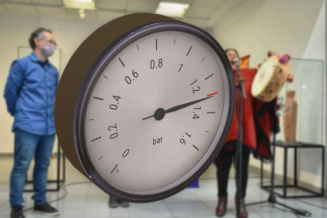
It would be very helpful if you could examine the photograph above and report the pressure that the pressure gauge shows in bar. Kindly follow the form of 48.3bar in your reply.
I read 1.3bar
